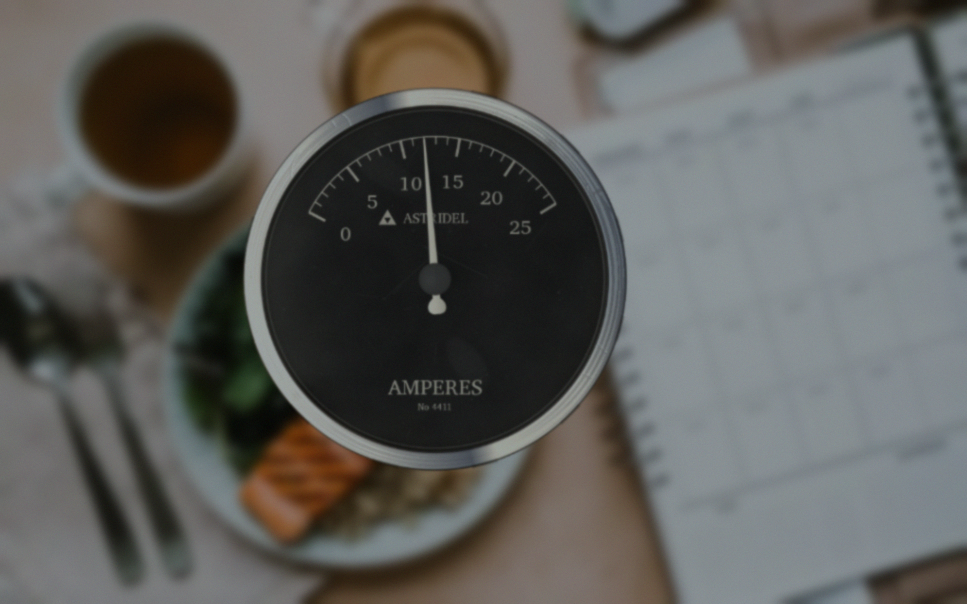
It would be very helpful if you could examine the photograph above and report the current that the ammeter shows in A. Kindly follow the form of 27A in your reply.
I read 12A
